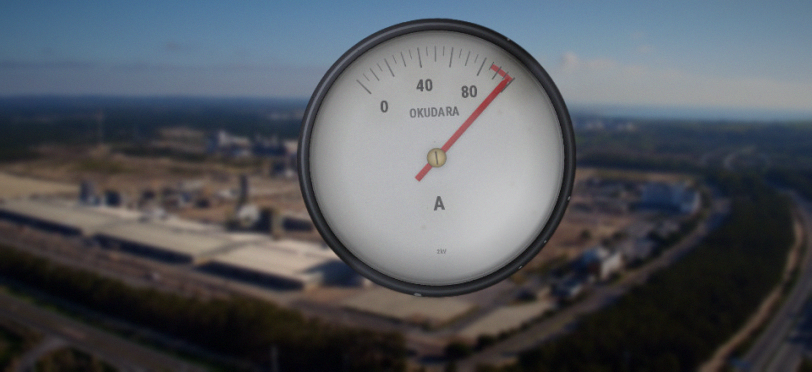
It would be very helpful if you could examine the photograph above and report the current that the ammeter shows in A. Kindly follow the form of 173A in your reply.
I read 97.5A
